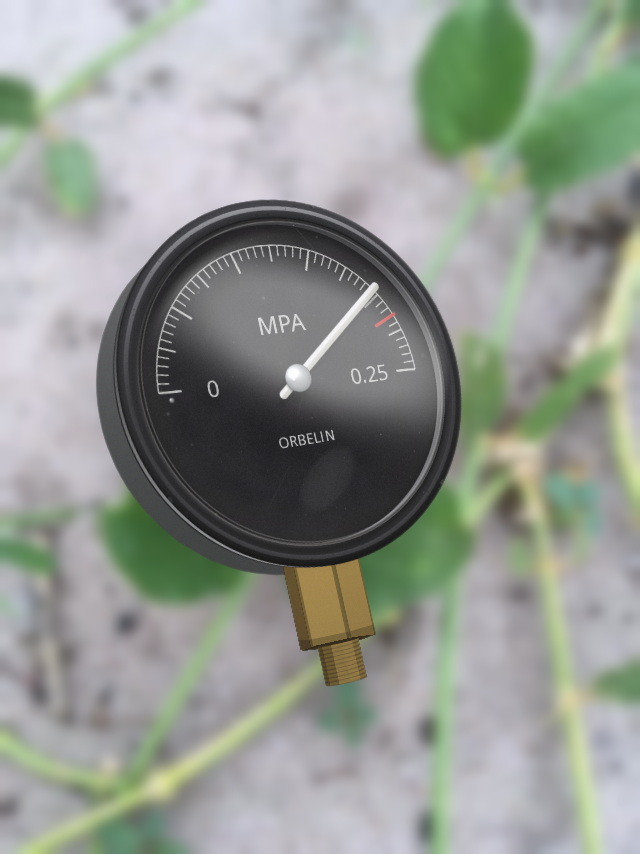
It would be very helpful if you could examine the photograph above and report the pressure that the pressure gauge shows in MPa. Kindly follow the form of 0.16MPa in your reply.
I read 0.195MPa
